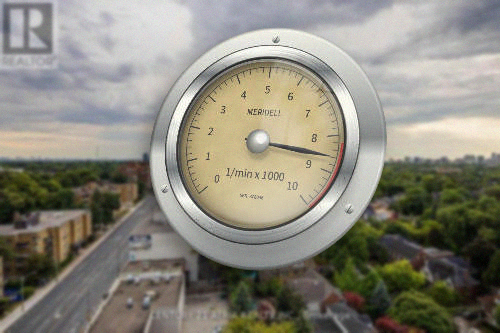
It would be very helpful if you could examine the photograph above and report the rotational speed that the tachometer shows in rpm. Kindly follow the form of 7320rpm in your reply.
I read 8600rpm
